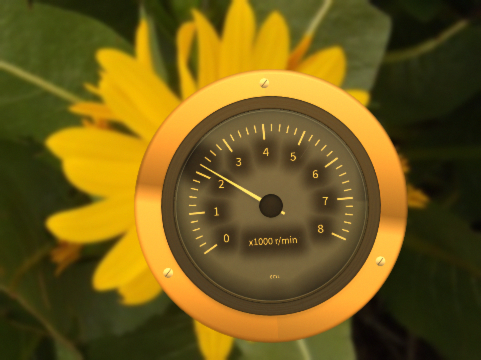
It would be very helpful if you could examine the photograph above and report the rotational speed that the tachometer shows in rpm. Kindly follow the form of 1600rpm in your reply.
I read 2200rpm
